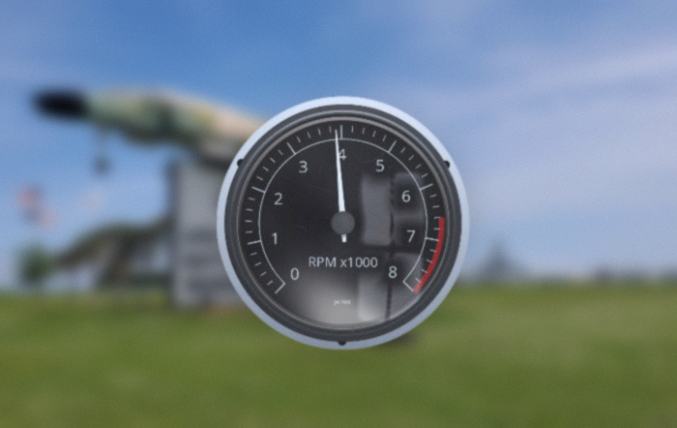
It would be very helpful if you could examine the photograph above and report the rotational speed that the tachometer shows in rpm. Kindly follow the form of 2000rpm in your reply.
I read 3900rpm
